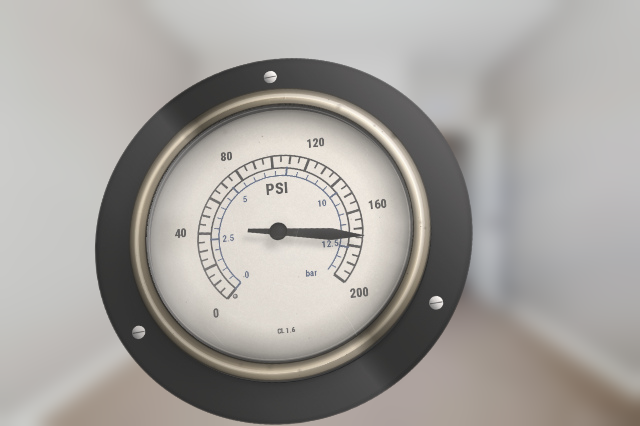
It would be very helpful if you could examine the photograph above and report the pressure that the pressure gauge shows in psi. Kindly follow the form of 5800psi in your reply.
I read 175psi
